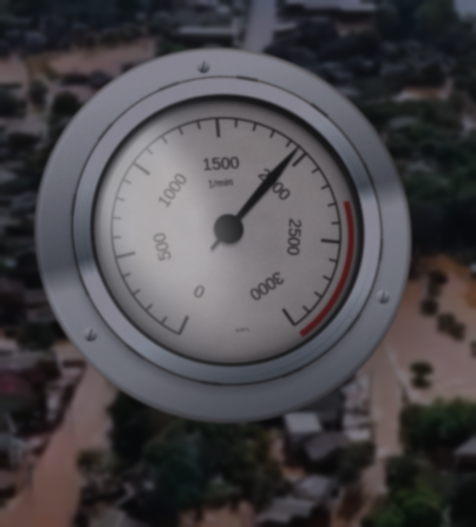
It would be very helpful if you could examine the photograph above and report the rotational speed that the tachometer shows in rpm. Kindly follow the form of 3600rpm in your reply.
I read 1950rpm
